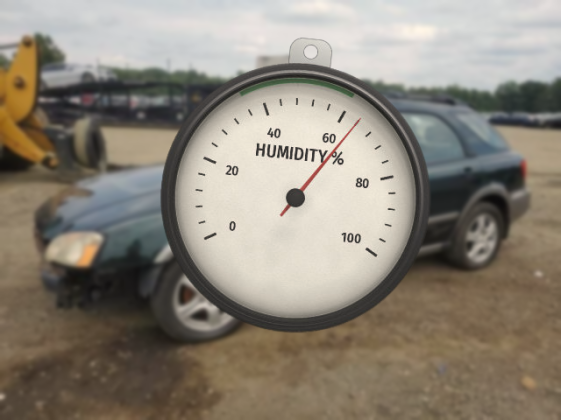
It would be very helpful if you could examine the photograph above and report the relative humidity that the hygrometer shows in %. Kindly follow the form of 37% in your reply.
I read 64%
